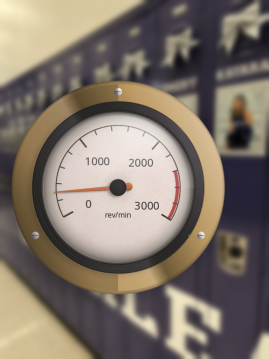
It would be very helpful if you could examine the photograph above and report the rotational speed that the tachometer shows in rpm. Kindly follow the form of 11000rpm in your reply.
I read 300rpm
